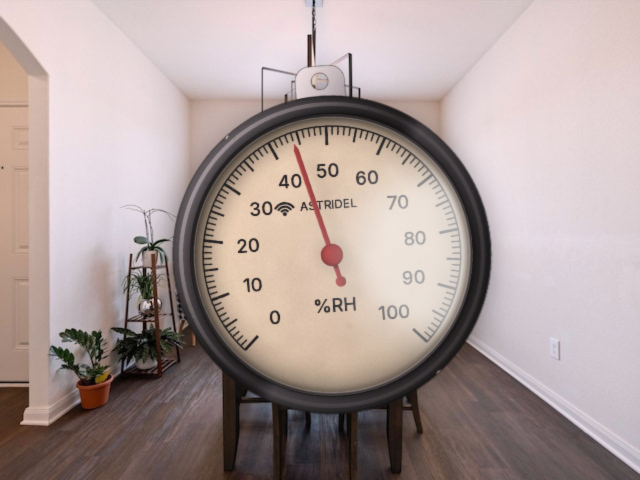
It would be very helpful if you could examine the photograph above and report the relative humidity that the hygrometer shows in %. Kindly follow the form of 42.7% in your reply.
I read 44%
